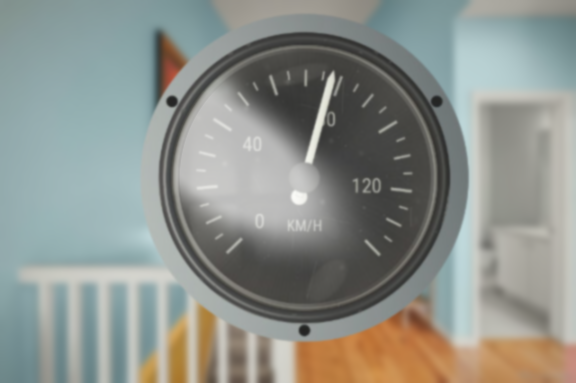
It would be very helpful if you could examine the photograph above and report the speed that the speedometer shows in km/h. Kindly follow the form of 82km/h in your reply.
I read 77.5km/h
